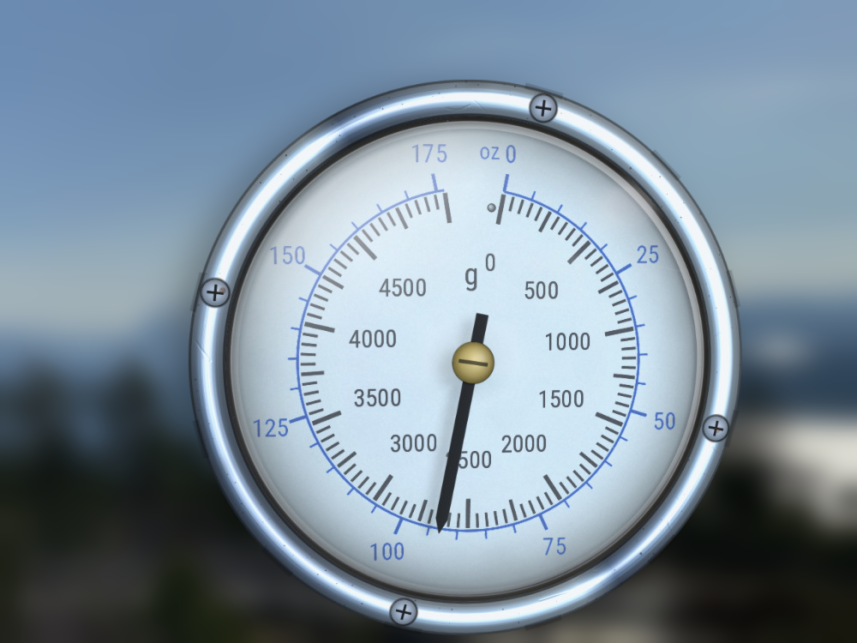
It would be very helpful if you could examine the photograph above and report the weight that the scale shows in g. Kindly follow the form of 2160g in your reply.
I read 2650g
